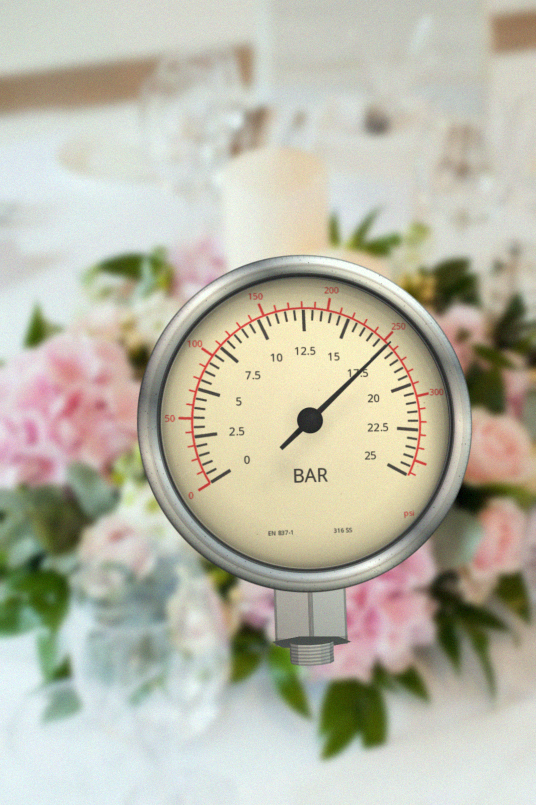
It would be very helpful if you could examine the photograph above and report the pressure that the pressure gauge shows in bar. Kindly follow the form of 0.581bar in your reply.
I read 17.5bar
